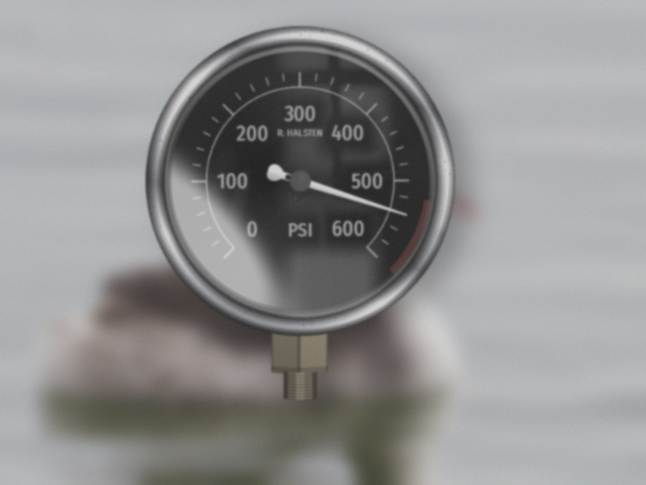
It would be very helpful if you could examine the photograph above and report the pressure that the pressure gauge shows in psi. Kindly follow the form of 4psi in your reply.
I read 540psi
